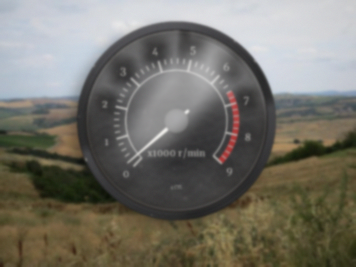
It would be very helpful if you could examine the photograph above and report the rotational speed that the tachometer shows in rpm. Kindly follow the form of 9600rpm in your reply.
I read 200rpm
